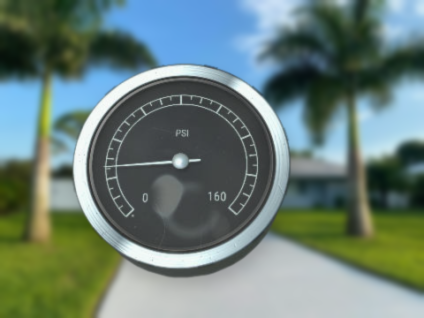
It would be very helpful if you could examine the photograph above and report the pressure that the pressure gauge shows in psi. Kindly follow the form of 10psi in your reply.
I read 25psi
